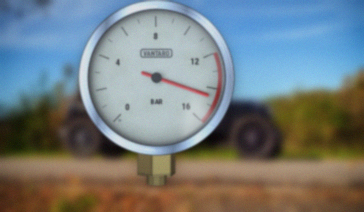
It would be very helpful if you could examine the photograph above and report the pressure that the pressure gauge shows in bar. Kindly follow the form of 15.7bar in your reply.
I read 14.5bar
